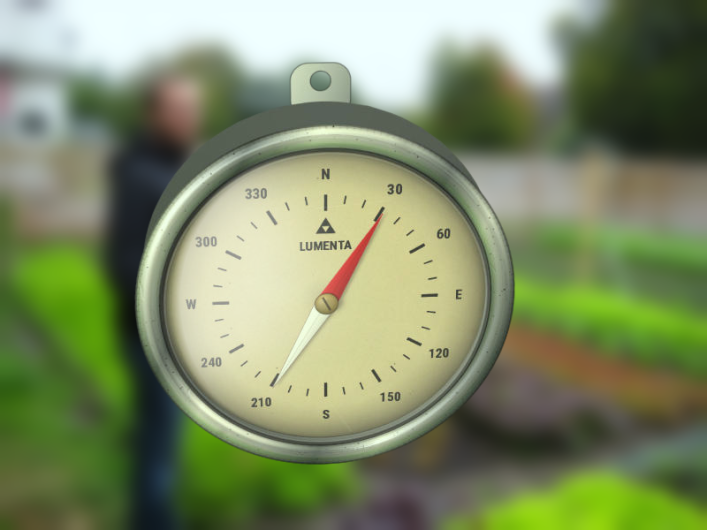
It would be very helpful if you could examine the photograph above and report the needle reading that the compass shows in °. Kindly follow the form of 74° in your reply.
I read 30°
